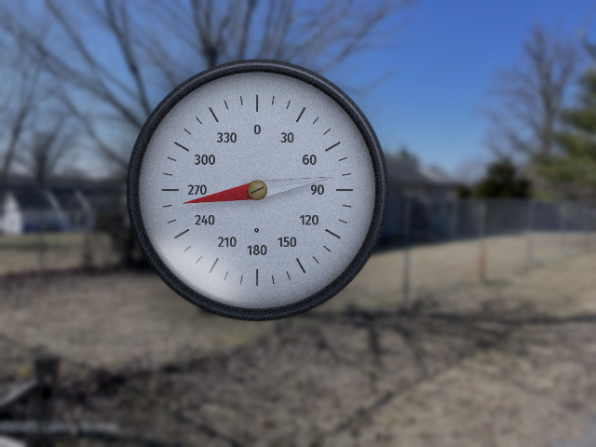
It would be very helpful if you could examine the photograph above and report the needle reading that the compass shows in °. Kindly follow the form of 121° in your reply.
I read 260°
